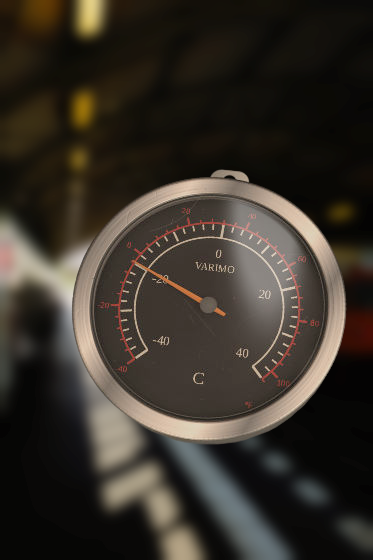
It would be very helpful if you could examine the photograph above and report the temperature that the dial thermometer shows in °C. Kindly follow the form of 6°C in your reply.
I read -20°C
